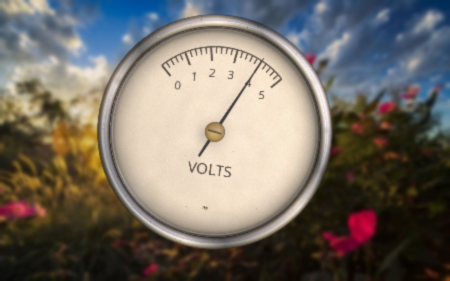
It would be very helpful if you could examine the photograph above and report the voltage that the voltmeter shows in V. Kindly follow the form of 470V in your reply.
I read 4V
